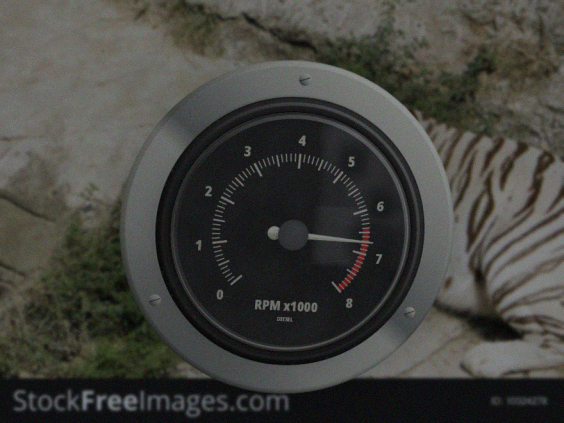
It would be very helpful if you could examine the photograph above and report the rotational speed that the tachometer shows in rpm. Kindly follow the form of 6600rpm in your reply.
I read 6700rpm
